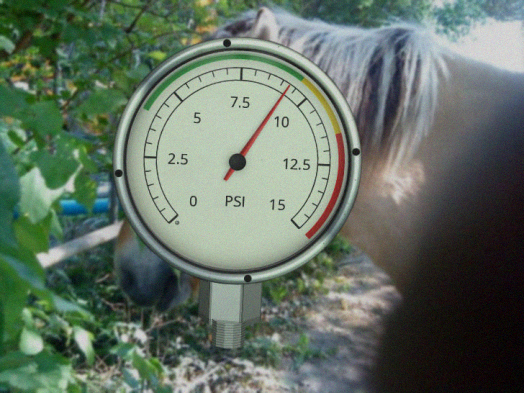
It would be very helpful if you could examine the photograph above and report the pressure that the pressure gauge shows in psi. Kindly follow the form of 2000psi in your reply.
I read 9.25psi
